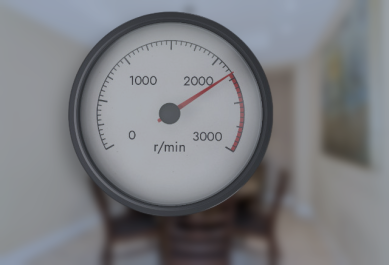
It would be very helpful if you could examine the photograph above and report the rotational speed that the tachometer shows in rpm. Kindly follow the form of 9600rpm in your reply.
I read 2200rpm
